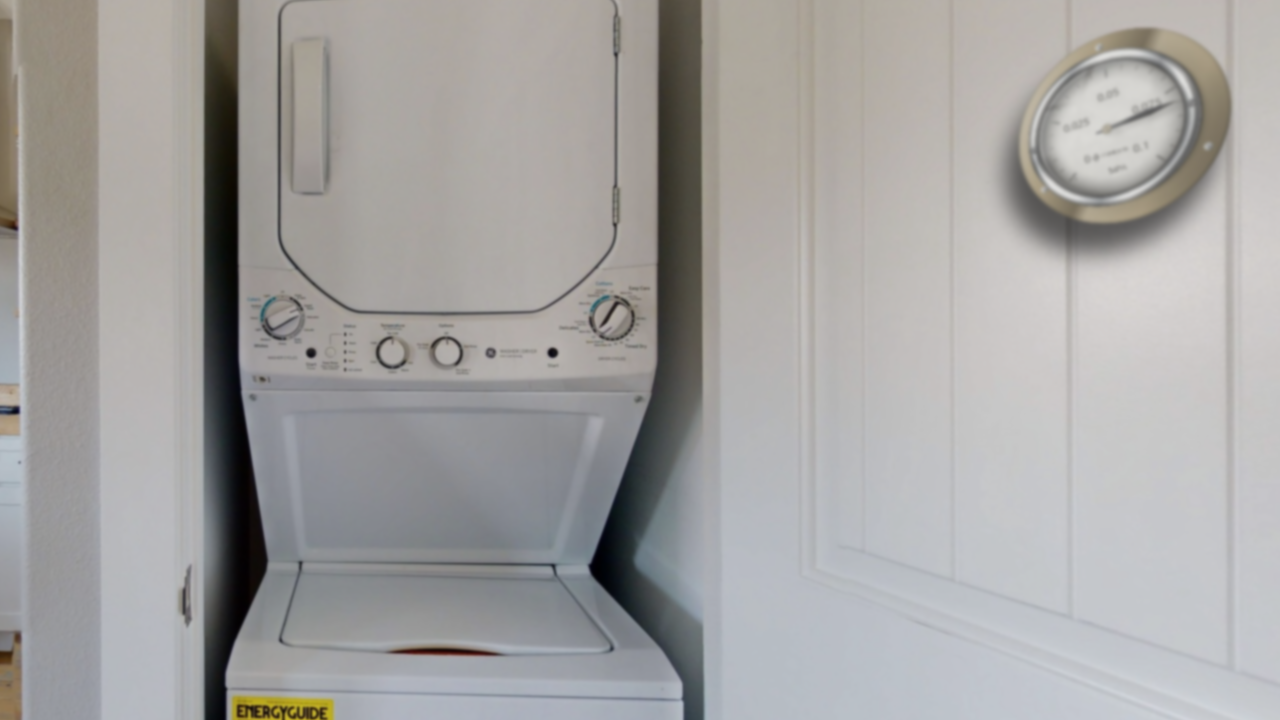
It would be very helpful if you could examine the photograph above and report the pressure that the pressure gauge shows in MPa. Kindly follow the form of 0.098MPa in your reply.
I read 0.08MPa
